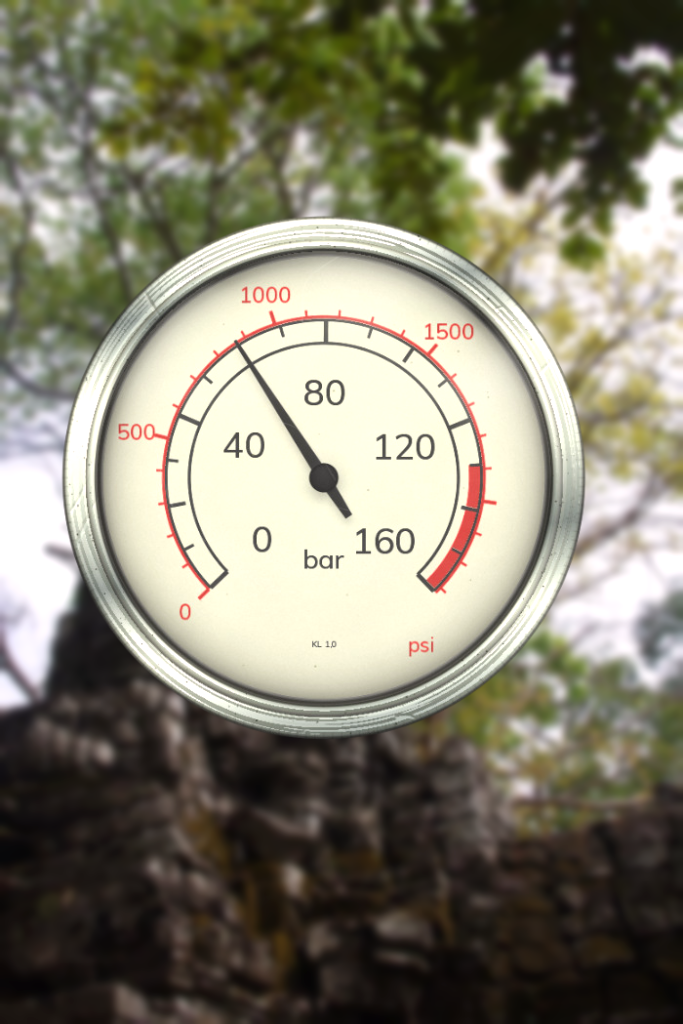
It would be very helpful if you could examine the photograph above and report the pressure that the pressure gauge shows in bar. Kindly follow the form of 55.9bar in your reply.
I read 60bar
